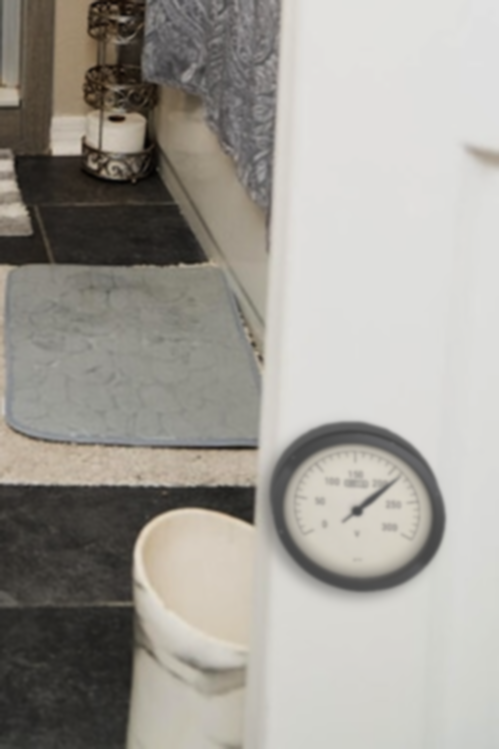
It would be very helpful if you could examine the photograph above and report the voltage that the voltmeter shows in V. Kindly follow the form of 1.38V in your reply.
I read 210V
